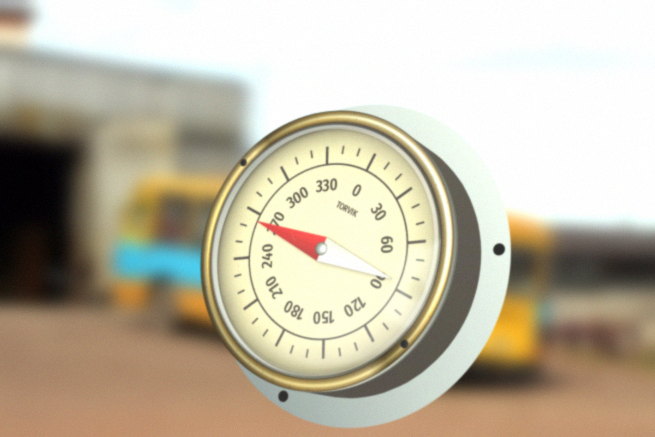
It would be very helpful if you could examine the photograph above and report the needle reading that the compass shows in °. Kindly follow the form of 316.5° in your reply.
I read 265°
